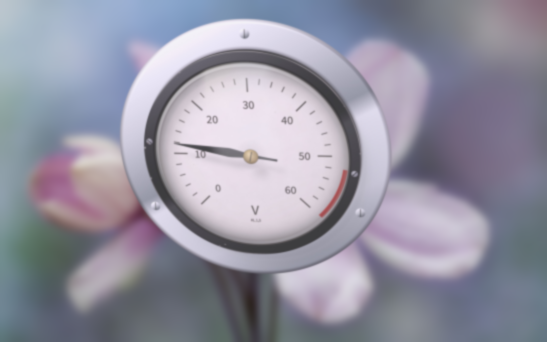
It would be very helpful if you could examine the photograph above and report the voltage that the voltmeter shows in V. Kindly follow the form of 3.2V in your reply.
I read 12V
